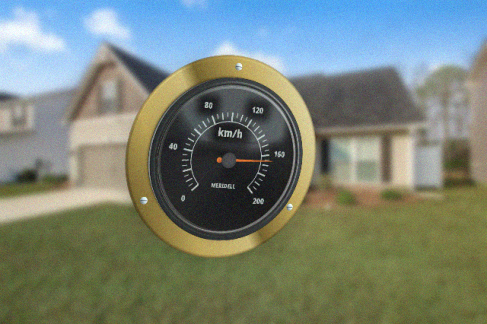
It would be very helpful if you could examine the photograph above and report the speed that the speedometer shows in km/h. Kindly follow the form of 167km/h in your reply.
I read 165km/h
